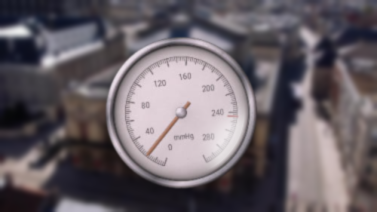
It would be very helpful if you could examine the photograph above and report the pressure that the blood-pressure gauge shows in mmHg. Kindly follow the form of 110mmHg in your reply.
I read 20mmHg
